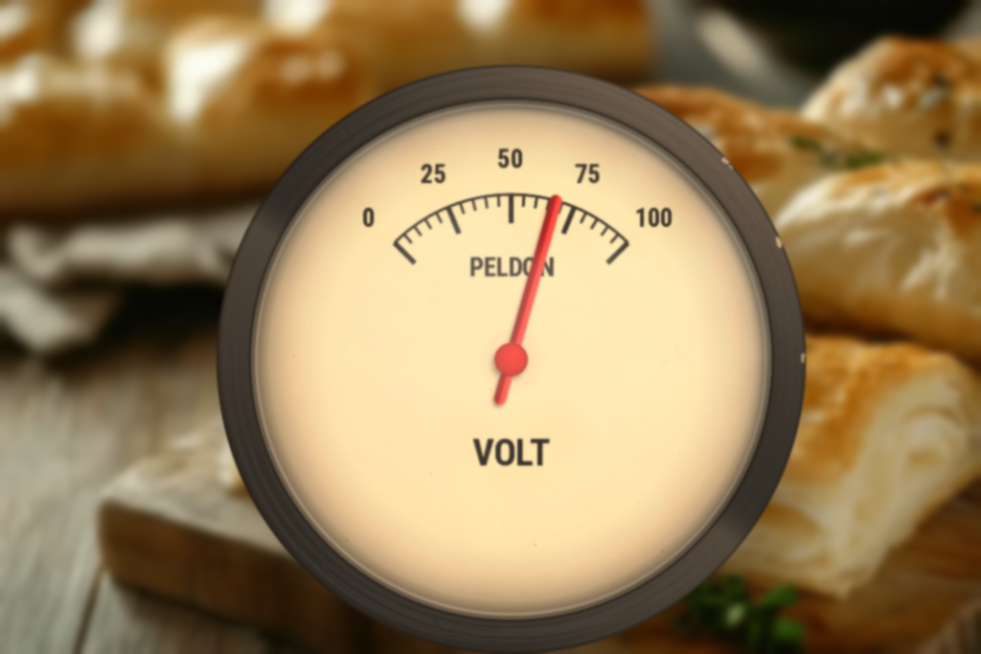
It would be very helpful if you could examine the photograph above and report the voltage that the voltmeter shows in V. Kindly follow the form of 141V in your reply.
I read 67.5V
